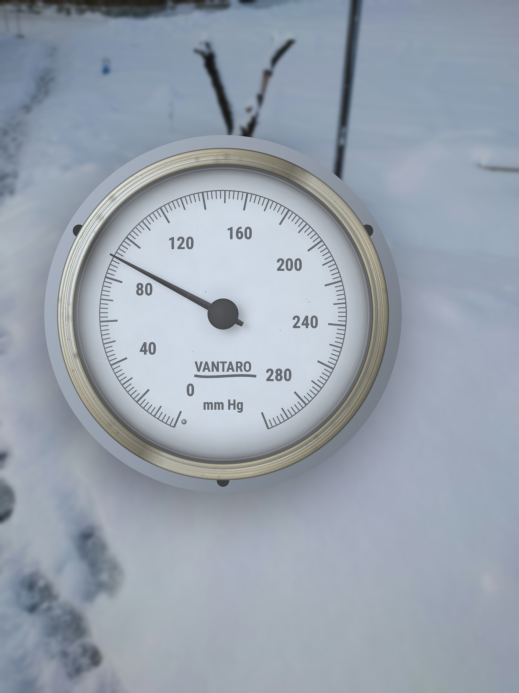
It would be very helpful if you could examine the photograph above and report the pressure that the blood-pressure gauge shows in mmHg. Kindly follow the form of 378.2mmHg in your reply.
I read 90mmHg
